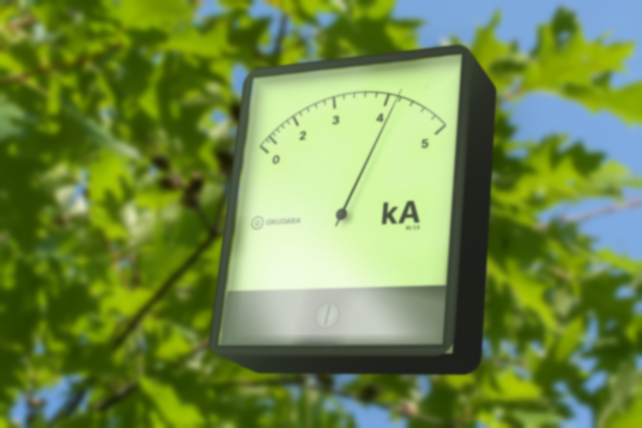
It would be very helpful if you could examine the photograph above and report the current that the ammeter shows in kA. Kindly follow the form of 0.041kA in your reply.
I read 4.2kA
